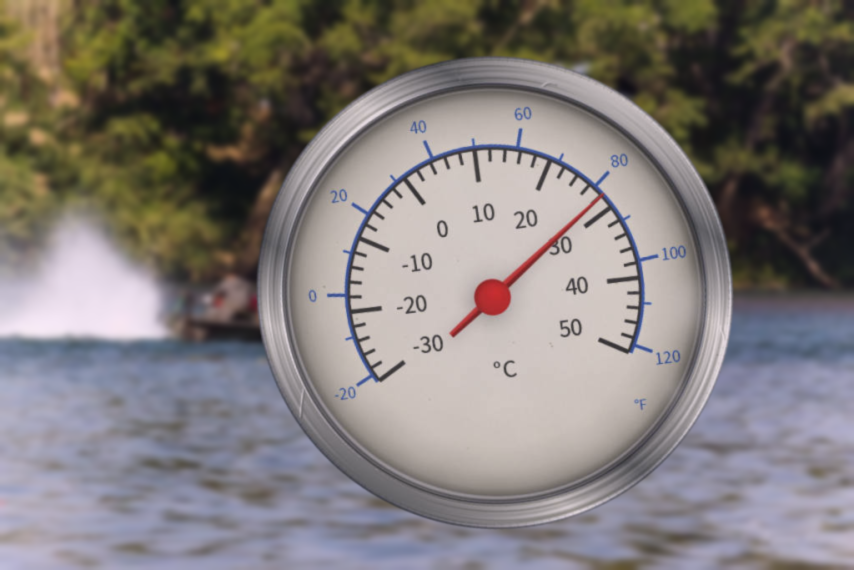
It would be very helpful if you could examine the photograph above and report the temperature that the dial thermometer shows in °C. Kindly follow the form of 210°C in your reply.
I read 28°C
